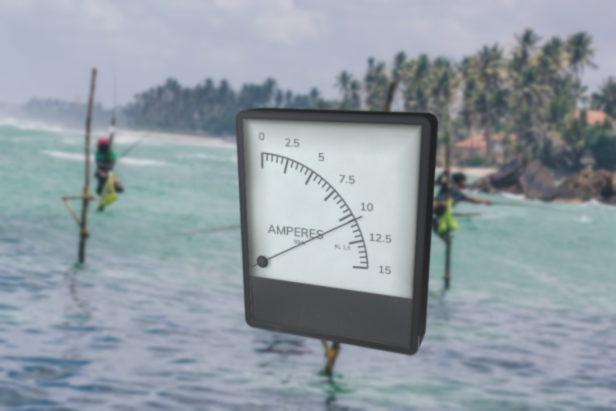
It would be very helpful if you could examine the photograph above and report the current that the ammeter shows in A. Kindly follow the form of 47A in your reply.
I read 10.5A
